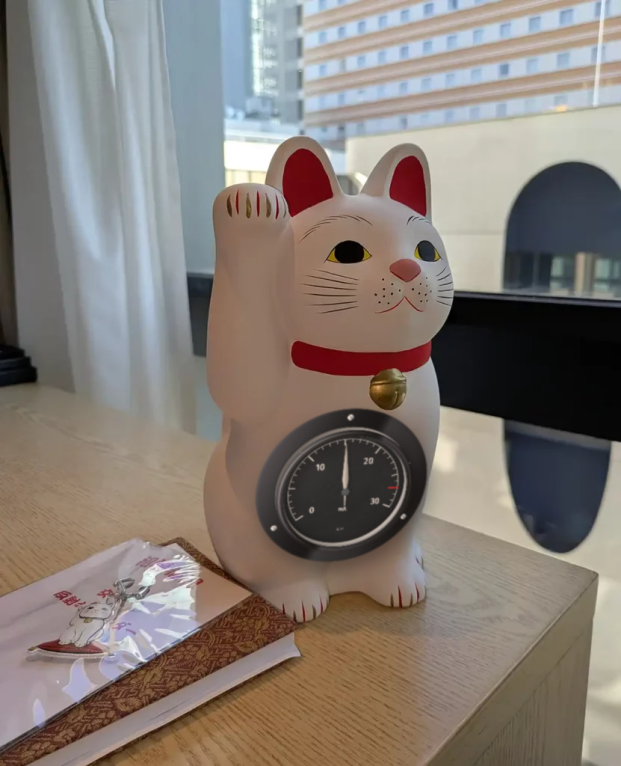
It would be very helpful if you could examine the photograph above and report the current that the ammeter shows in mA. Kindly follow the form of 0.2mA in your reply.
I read 15mA
